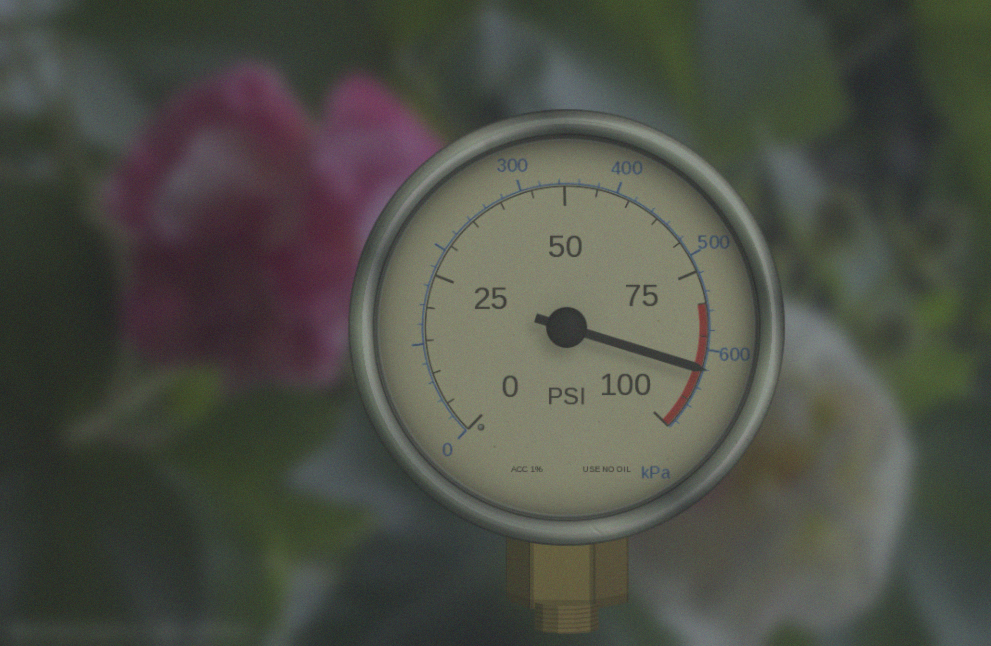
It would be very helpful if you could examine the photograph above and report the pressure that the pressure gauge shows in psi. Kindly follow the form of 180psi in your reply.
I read 90psi
